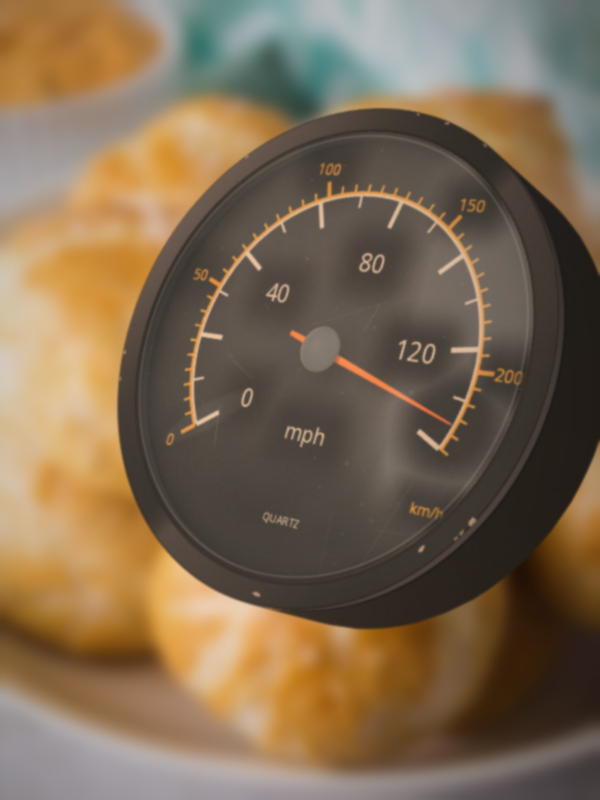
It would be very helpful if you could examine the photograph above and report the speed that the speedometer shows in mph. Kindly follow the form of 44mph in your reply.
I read 135mph
